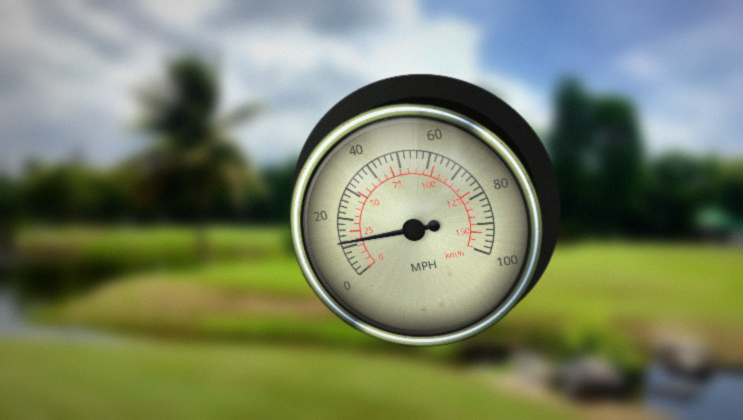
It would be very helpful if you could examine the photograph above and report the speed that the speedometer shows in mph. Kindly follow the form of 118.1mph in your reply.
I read 12mph
